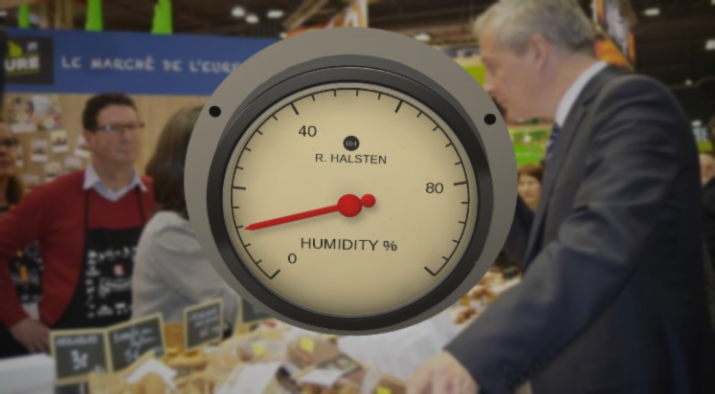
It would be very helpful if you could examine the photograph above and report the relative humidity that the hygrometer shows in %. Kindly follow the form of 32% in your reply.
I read 12%
